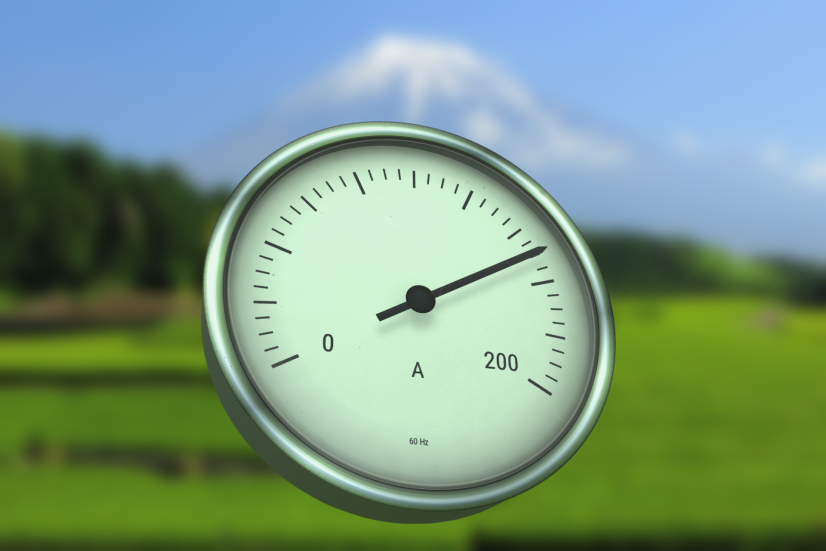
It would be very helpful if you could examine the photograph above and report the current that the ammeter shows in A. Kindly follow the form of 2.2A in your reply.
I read 150A
